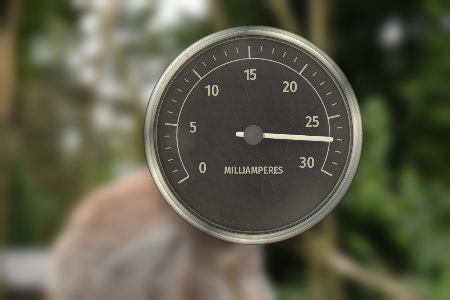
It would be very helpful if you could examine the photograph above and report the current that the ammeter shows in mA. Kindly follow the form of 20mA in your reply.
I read 27mA
